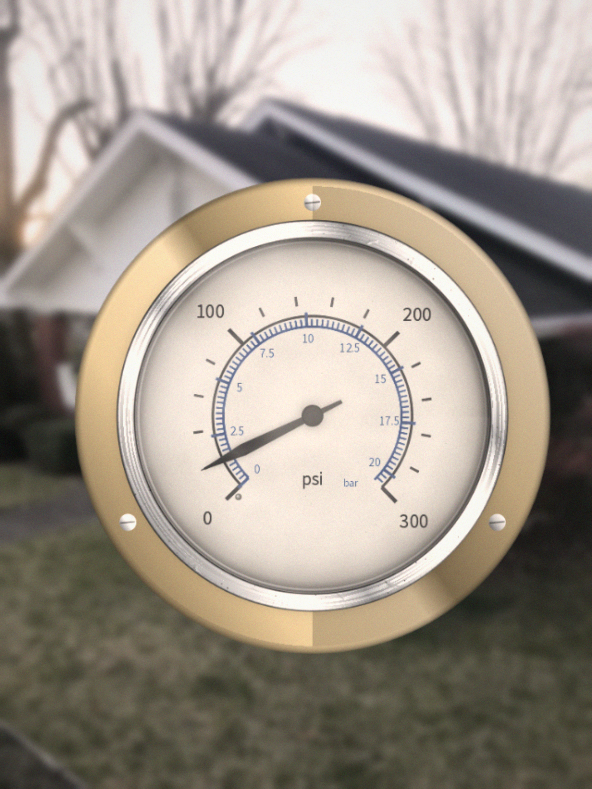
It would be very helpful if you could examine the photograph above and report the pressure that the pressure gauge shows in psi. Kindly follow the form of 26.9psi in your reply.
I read 20psi
